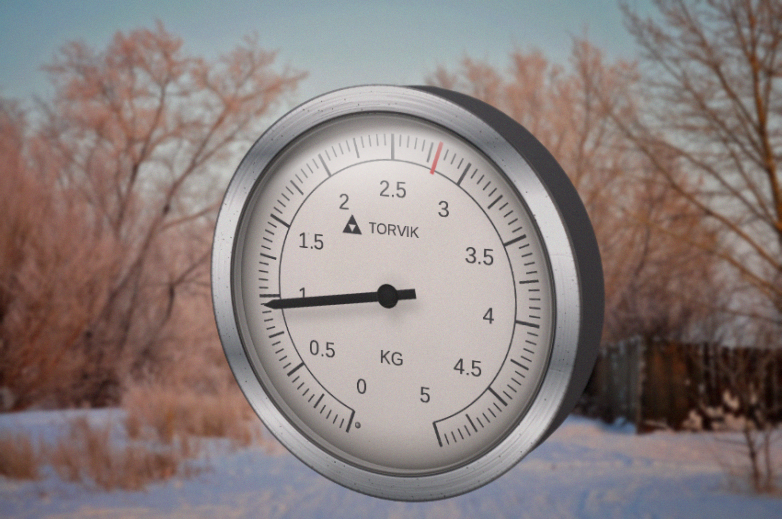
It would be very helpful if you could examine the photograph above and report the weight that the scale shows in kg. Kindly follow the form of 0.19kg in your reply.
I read 0.95kg
